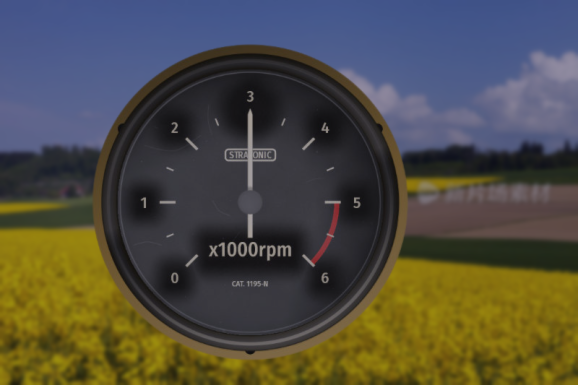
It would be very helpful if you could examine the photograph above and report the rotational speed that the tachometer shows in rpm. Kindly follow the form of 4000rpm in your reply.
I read 3000rpm
